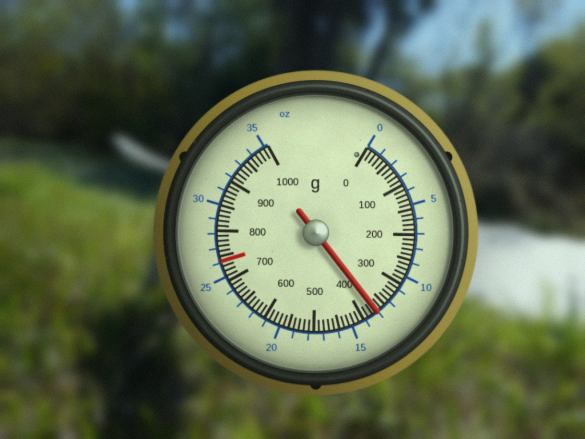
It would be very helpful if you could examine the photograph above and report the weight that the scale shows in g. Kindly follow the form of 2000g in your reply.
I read 370g
